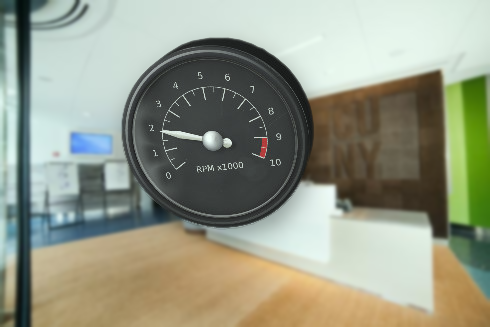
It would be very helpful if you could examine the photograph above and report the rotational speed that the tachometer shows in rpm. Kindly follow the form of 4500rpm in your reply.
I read 2000rpm
